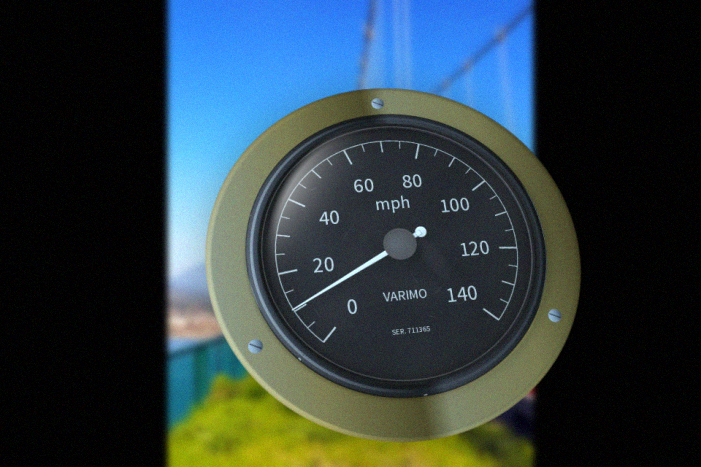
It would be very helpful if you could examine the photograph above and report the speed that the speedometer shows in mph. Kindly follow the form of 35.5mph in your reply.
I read 10mph
